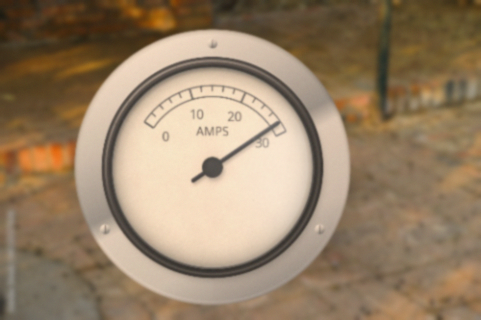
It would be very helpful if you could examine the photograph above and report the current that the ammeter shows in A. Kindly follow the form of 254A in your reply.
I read 28A
